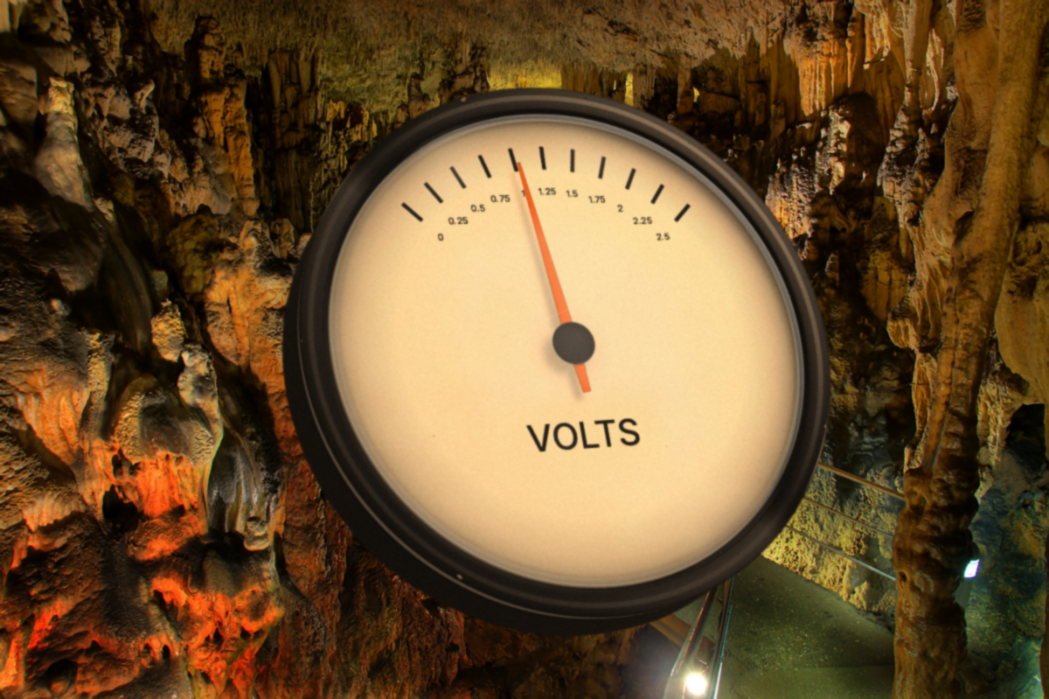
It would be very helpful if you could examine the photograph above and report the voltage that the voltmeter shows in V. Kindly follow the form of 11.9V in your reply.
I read 1V
